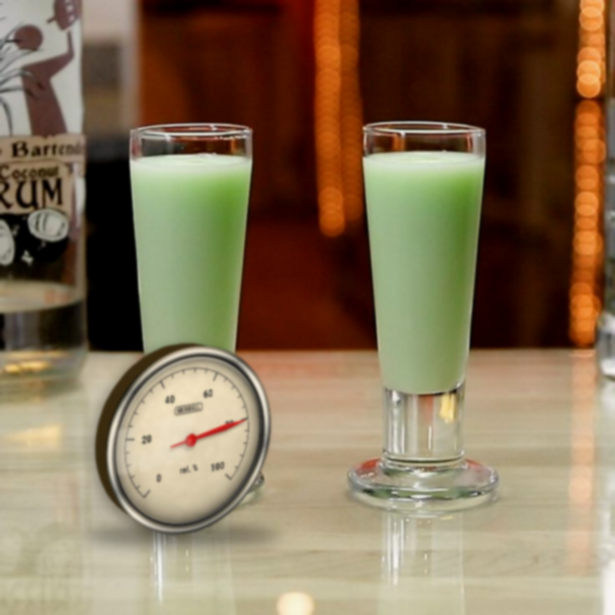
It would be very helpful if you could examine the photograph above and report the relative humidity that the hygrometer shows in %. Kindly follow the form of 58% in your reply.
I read 80%
